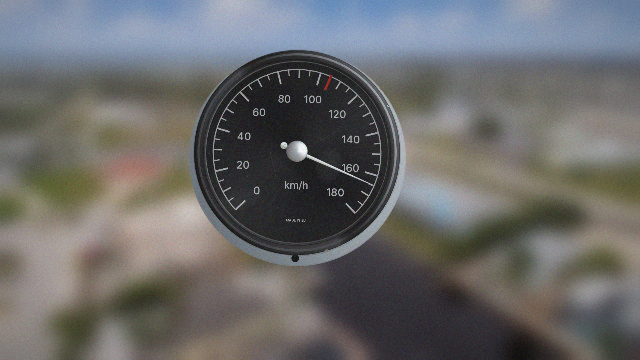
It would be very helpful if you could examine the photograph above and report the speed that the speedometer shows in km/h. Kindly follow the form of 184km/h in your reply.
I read 165km/h
